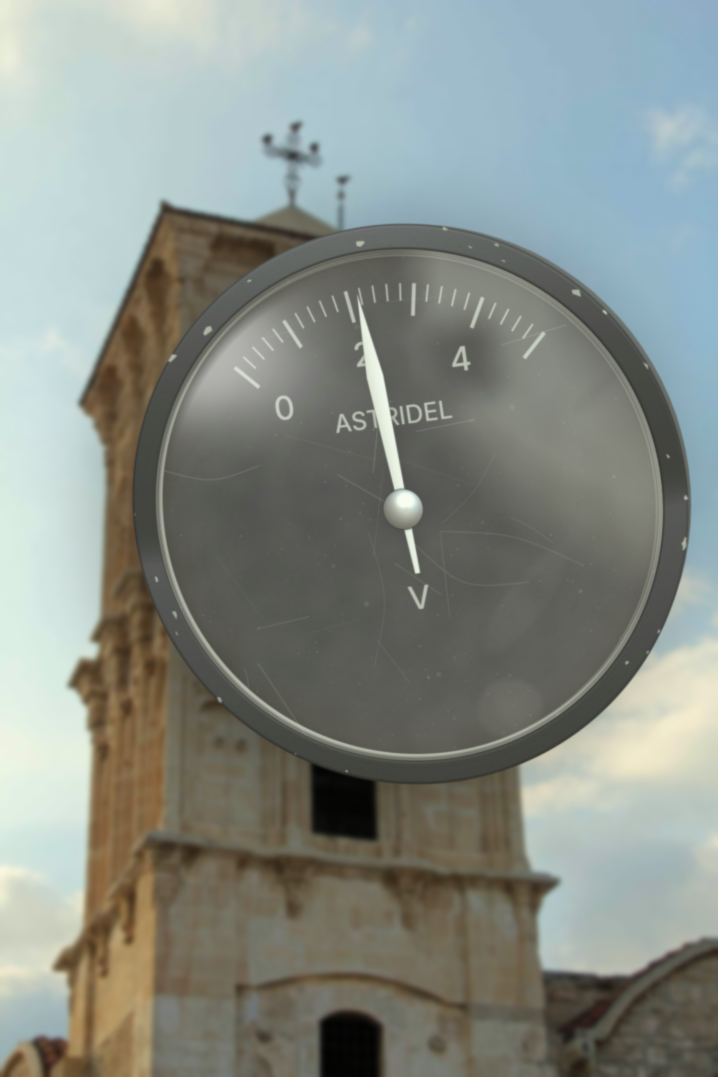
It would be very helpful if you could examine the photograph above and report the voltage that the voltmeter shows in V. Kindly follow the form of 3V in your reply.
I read 2.2V
